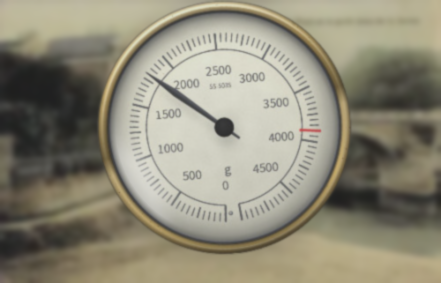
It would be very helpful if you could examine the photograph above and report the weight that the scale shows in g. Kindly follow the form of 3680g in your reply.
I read 1800g
